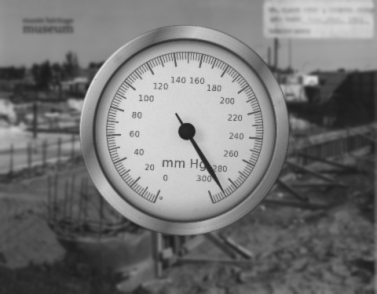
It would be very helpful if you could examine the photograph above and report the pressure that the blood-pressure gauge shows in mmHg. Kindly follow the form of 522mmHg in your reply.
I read 290mmHg
